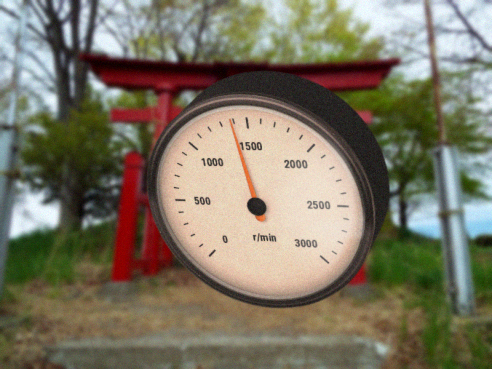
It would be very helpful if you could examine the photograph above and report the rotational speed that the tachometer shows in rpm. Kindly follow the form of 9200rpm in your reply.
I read 1400rpm
